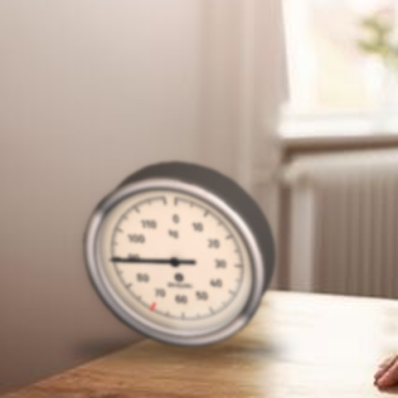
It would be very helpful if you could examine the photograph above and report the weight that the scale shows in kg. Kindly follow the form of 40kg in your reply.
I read 90kg
